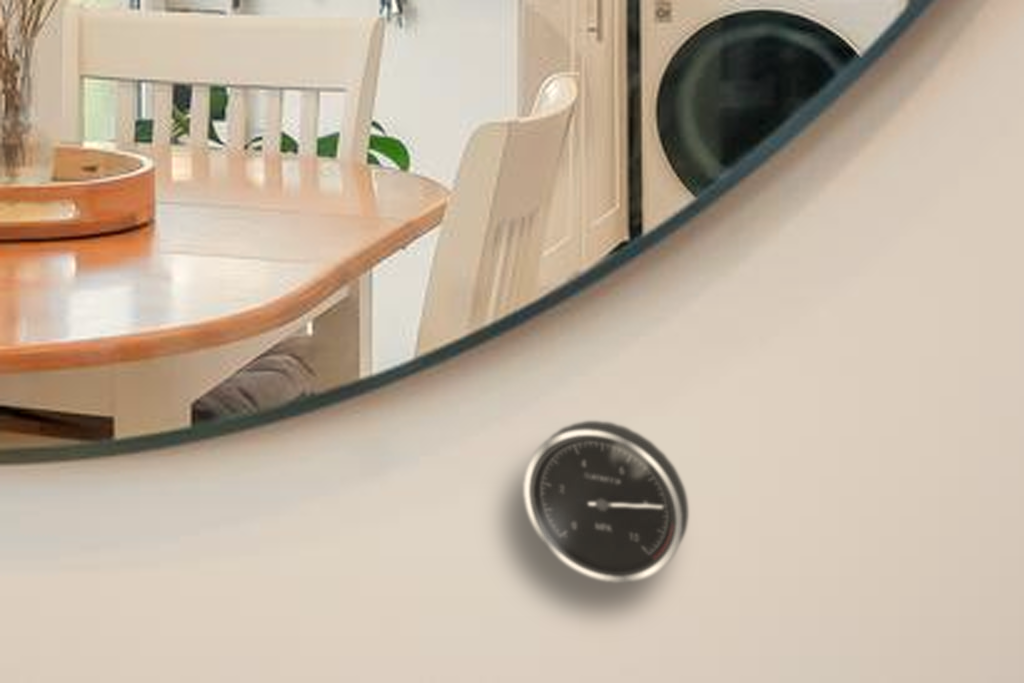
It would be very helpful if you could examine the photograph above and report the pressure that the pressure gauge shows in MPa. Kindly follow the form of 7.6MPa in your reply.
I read 8MPa
